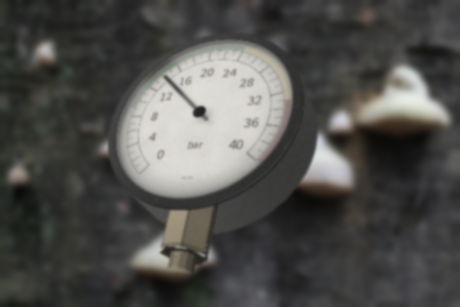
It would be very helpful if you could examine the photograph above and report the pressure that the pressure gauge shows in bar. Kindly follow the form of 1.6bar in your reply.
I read 14bar
